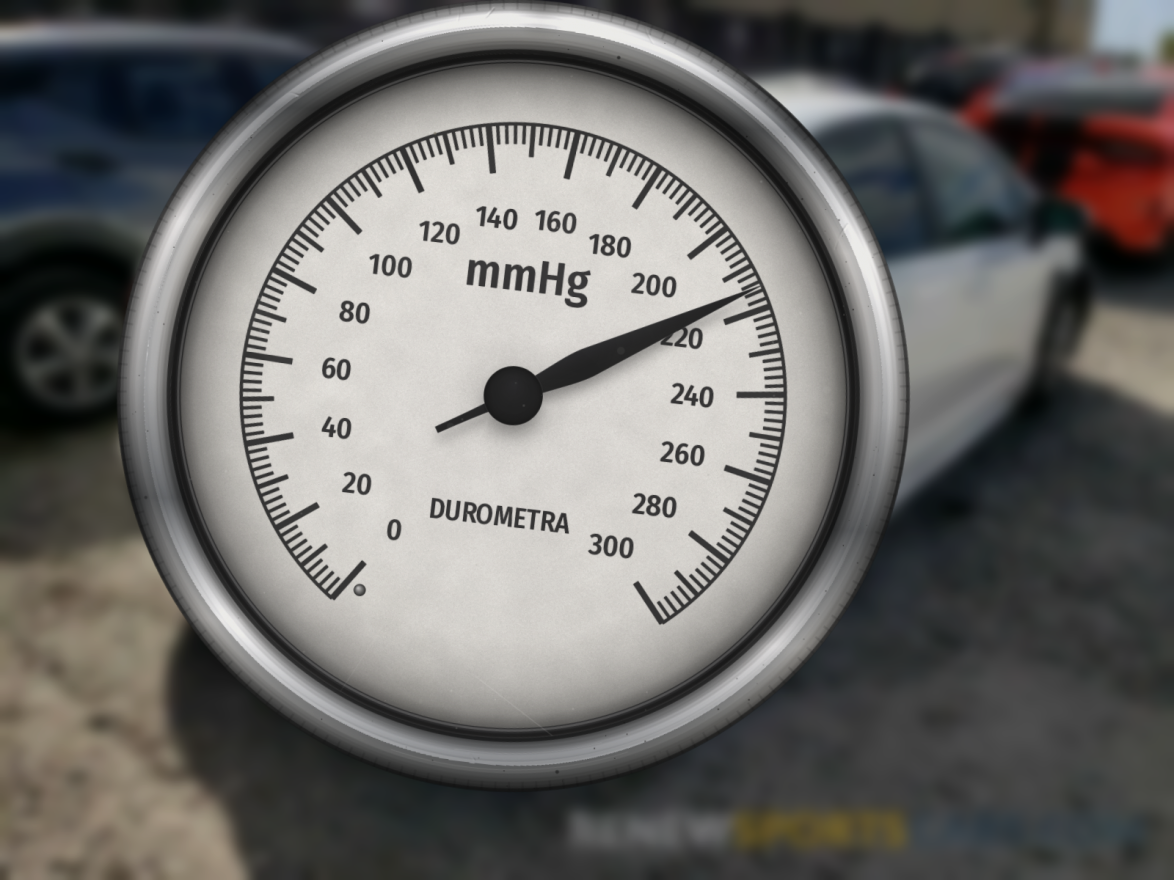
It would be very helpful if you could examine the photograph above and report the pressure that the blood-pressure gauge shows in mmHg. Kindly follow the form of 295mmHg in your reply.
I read 215mmHg
